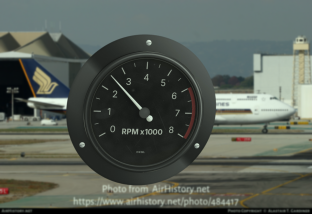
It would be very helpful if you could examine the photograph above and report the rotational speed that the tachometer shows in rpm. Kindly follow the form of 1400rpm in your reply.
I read 2500rpm
